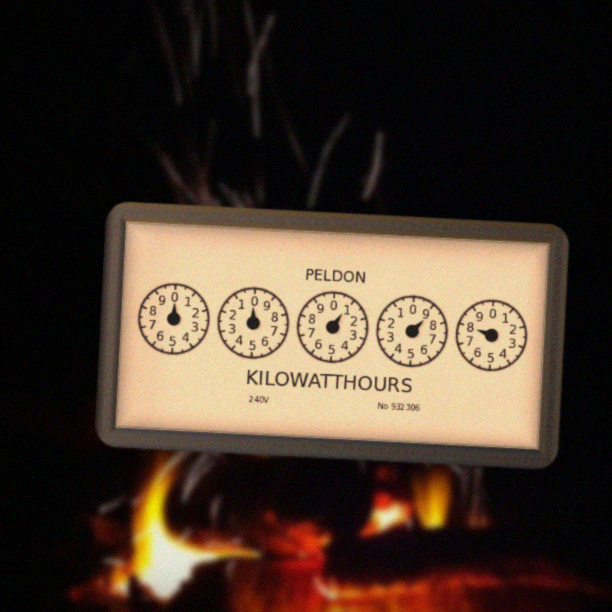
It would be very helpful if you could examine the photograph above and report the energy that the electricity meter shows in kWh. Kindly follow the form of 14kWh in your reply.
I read 88kWh
